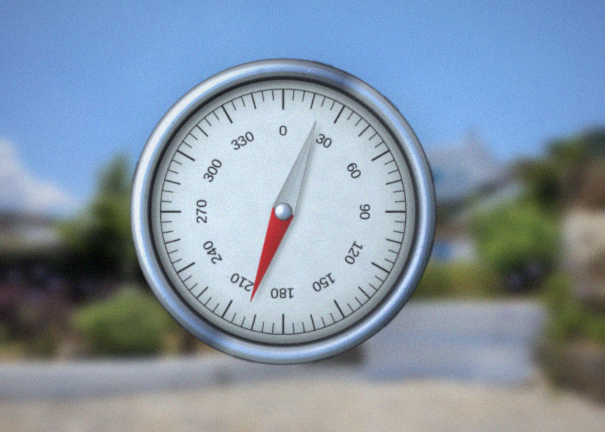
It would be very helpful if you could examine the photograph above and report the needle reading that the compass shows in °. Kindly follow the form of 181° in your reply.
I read 200°
